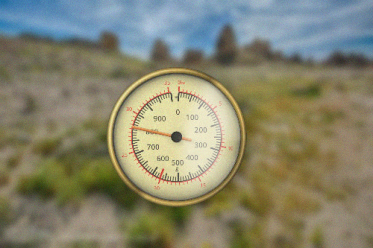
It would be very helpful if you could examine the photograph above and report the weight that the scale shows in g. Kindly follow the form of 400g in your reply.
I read 800g
